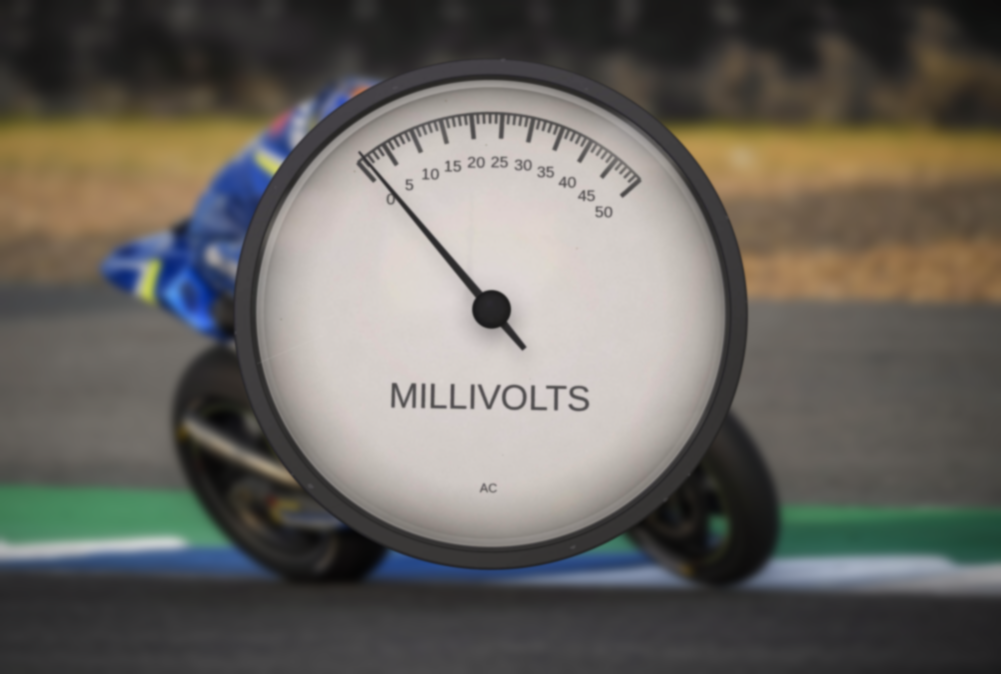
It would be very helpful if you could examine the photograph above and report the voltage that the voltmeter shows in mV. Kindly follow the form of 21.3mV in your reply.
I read 1mV
